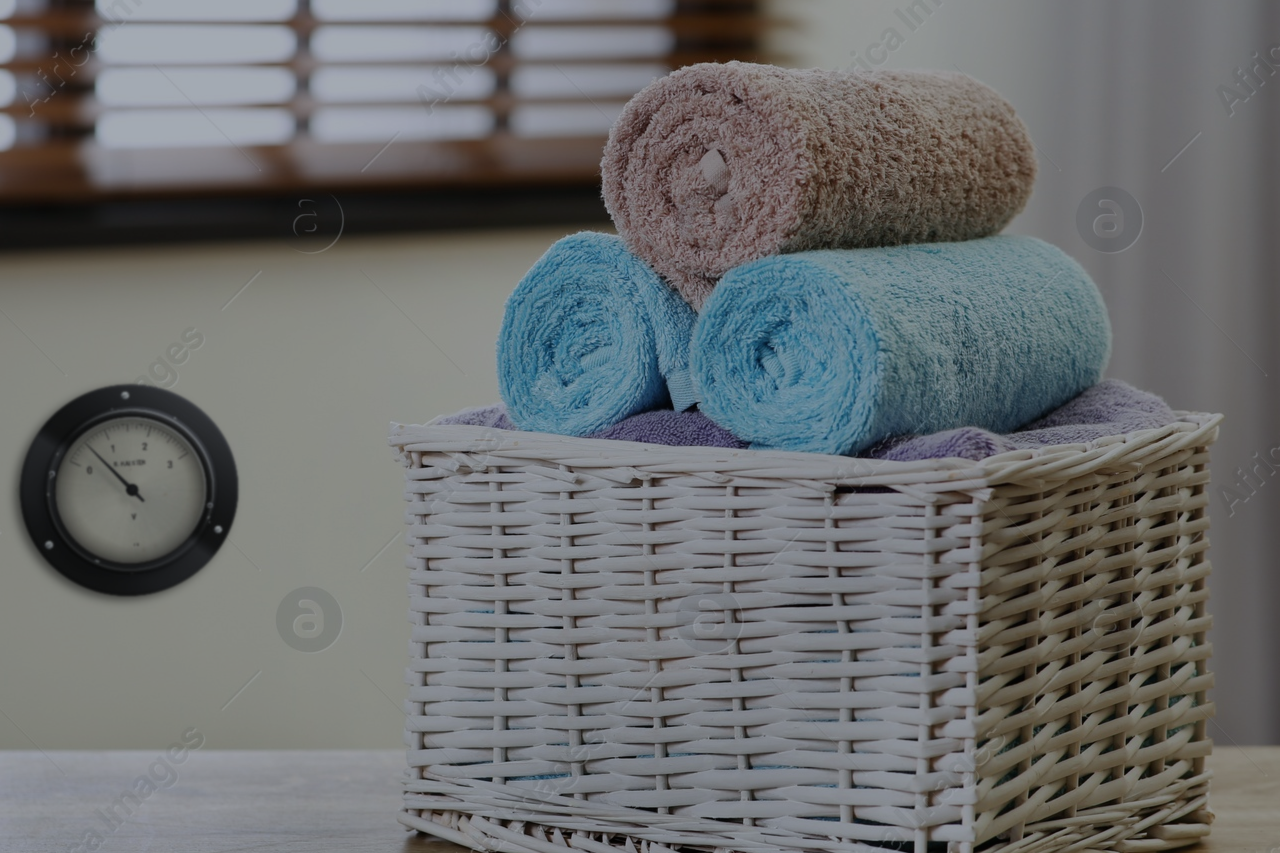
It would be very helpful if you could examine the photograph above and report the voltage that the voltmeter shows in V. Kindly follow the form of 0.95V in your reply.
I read 0.5V
